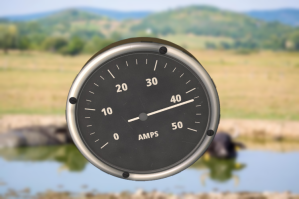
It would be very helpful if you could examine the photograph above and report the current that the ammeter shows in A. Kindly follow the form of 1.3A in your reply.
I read 42A
